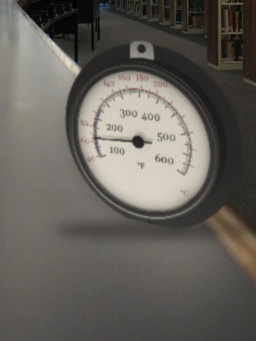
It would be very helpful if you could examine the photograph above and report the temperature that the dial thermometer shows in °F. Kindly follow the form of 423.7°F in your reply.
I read 150°F
